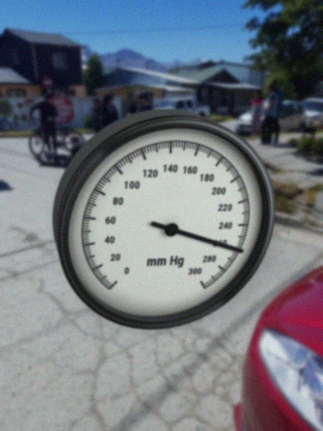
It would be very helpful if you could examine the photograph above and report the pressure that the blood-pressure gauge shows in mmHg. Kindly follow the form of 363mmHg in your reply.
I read 260mmHg
